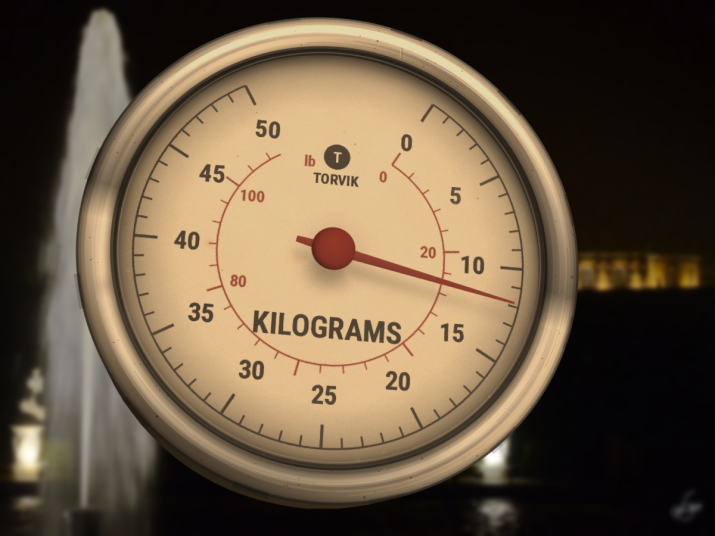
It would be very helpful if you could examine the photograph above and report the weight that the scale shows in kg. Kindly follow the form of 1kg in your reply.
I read 12kg
